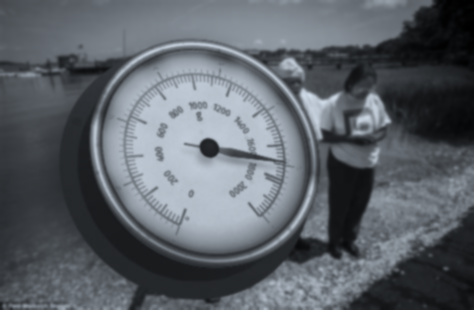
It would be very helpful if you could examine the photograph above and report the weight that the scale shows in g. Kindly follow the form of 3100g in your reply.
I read 1700g
